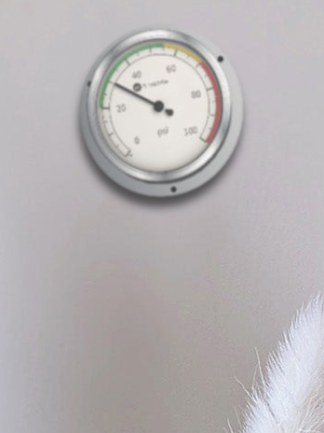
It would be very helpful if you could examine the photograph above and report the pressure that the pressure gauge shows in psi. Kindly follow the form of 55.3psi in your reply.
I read 30psi
